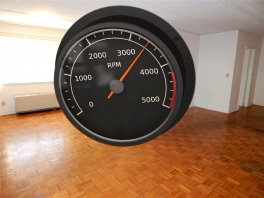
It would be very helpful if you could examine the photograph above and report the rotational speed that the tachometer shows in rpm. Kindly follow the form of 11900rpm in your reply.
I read 3400rpm
